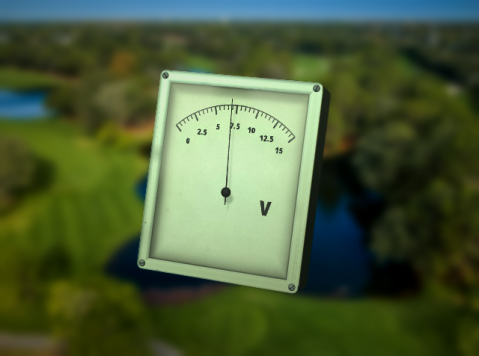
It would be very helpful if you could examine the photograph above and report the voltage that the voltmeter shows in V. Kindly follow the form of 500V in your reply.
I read 7V
